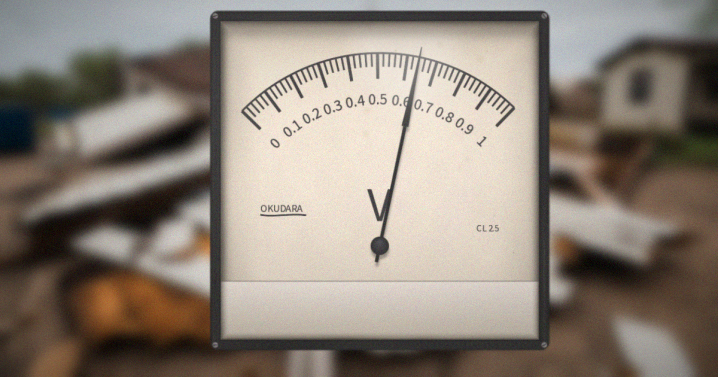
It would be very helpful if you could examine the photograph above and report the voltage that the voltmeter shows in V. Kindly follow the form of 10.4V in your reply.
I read 0.64V
